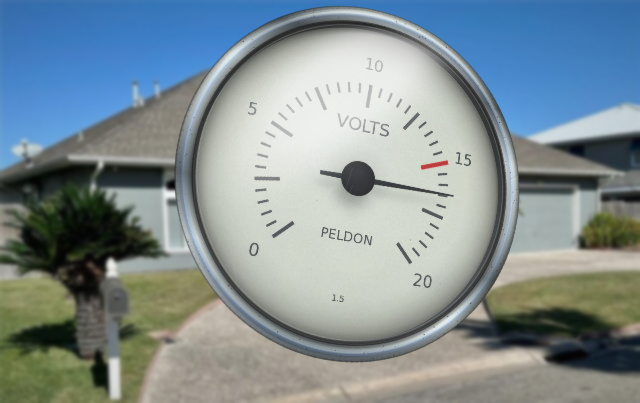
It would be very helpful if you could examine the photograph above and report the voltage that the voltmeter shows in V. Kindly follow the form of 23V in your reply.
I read 16.5V
